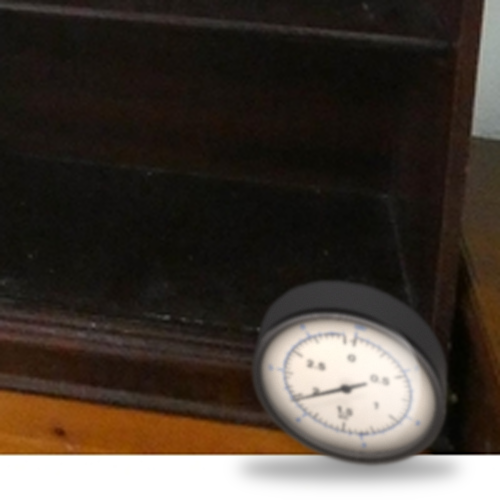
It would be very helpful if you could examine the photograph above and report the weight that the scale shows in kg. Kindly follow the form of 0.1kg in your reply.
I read 2kg
